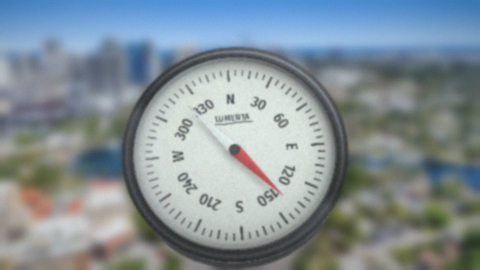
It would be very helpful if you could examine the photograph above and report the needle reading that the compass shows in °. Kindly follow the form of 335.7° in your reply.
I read 140°
